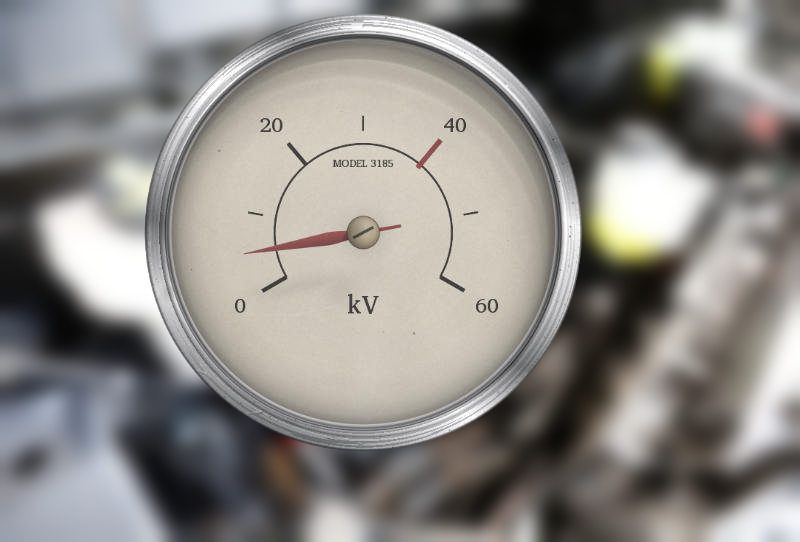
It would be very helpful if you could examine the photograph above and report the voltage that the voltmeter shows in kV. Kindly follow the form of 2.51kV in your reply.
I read 5kV
